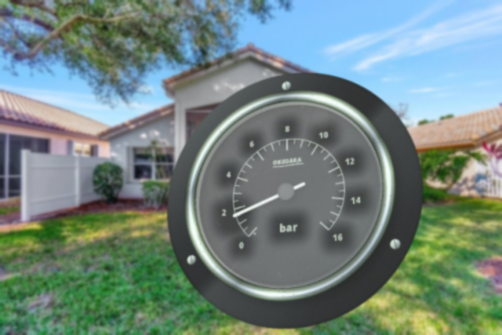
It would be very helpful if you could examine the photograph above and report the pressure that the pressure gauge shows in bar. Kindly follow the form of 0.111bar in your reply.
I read 1.5bar
